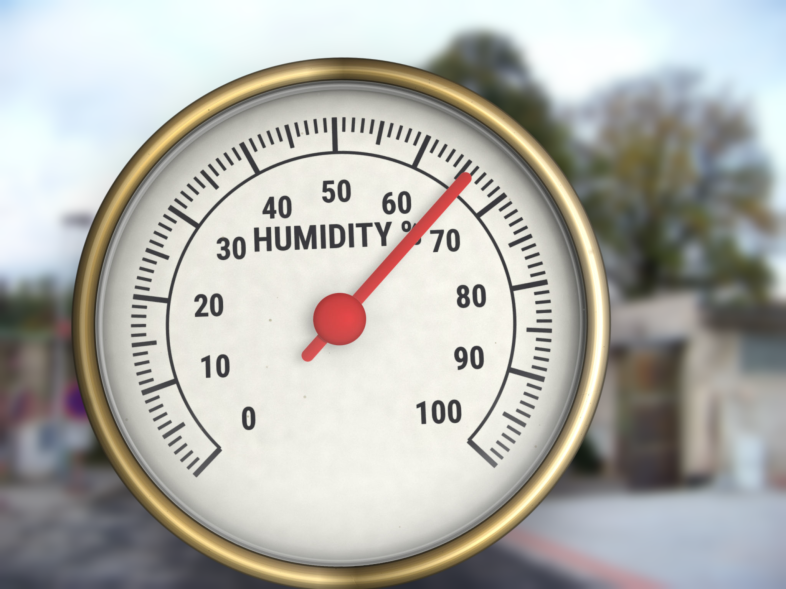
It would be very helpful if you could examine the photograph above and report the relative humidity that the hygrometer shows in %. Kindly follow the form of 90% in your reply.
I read 66%
